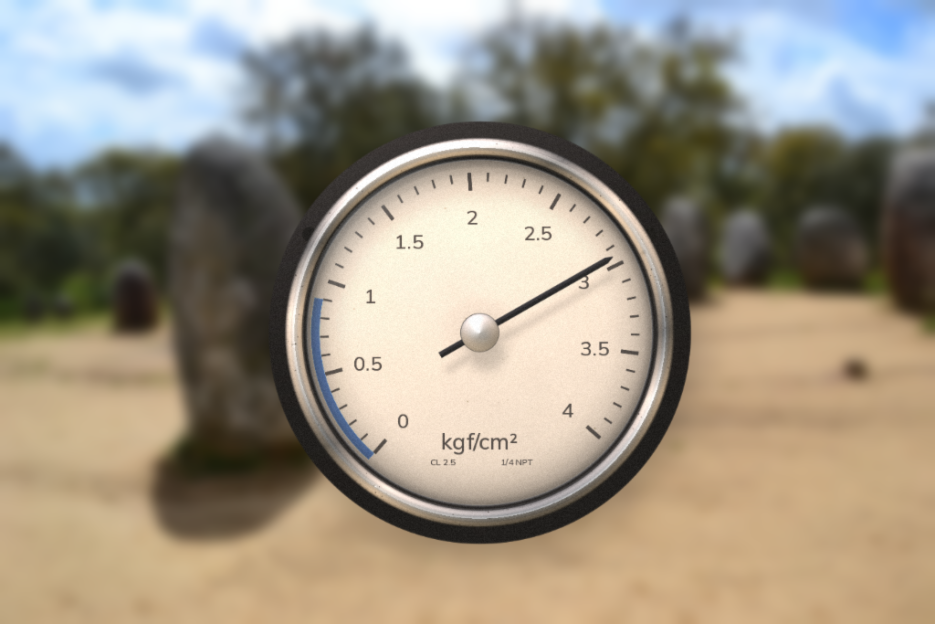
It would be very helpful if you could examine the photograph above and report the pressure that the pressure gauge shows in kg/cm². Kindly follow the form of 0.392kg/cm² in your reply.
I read 2.95kg/cm²
